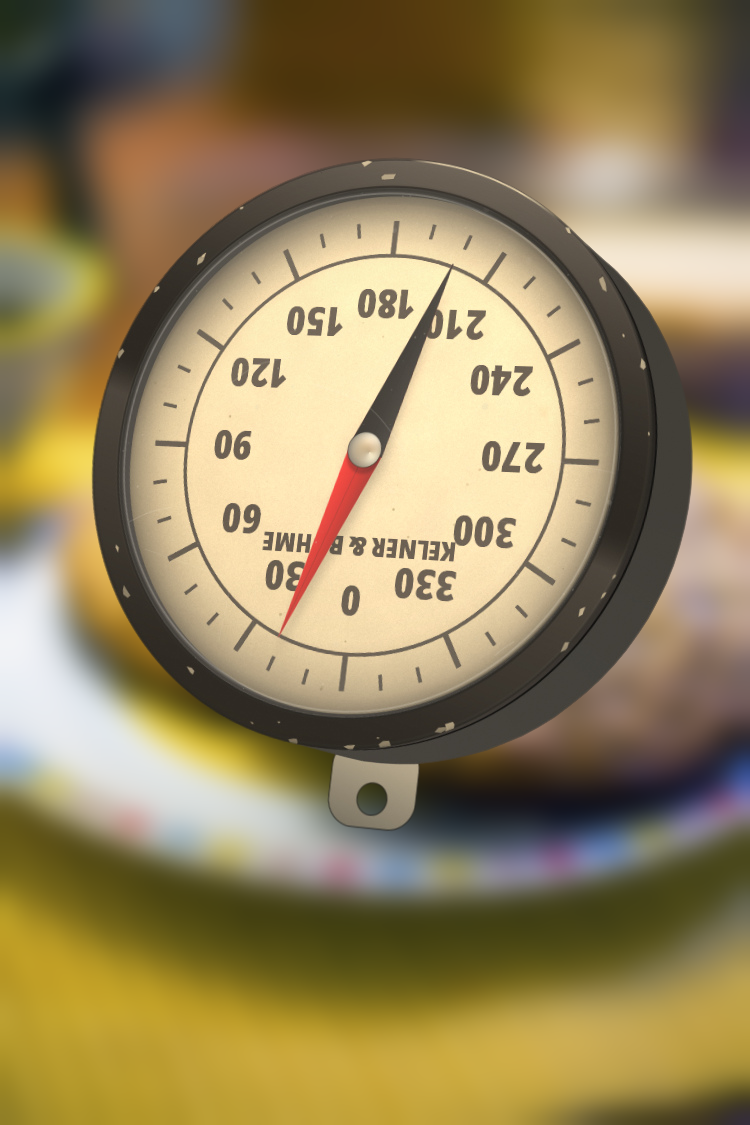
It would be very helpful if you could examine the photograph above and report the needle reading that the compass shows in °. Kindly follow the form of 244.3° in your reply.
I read 20°
